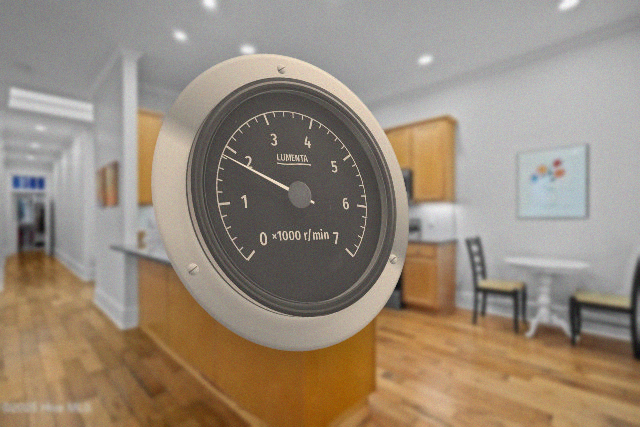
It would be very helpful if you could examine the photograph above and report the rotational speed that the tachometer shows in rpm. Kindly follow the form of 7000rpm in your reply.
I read 1800rpm
